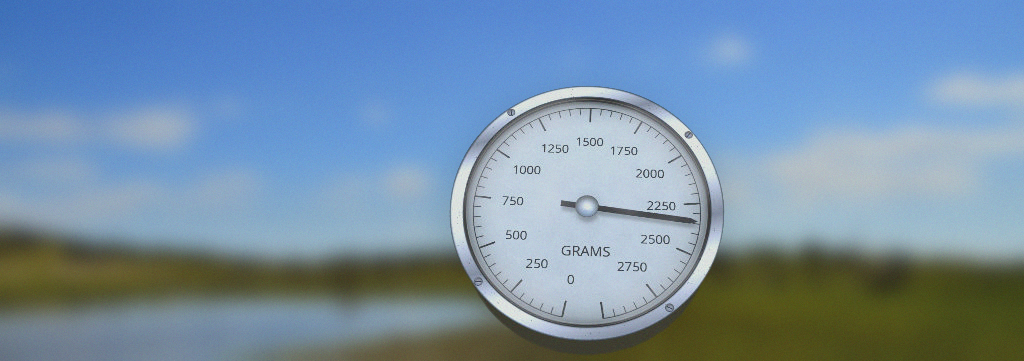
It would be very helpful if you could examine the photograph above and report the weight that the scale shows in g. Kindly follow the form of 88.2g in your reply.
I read 2350g
